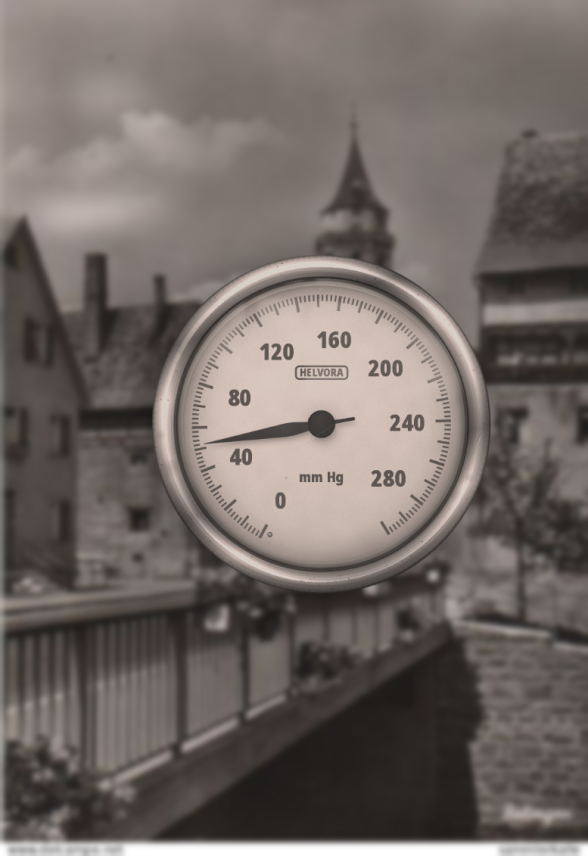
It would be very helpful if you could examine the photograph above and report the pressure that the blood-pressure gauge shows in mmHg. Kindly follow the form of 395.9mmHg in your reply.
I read 52mmHg
